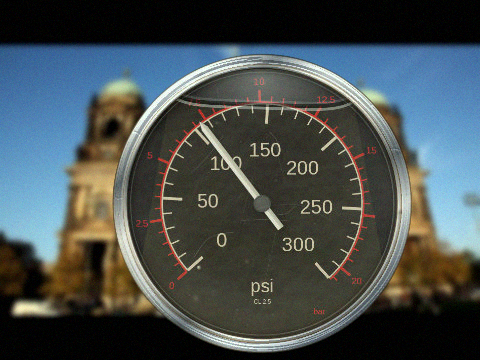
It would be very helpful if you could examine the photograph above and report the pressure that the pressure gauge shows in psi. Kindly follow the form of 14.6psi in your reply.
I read 105psi
